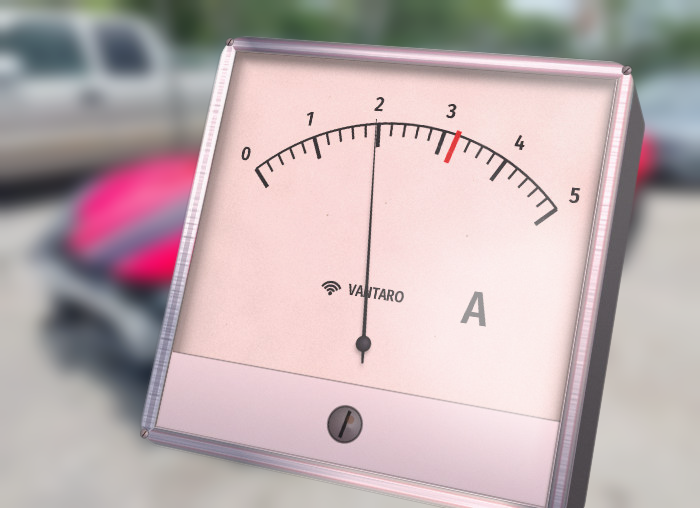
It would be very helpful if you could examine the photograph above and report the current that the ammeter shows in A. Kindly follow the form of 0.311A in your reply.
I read 2A
